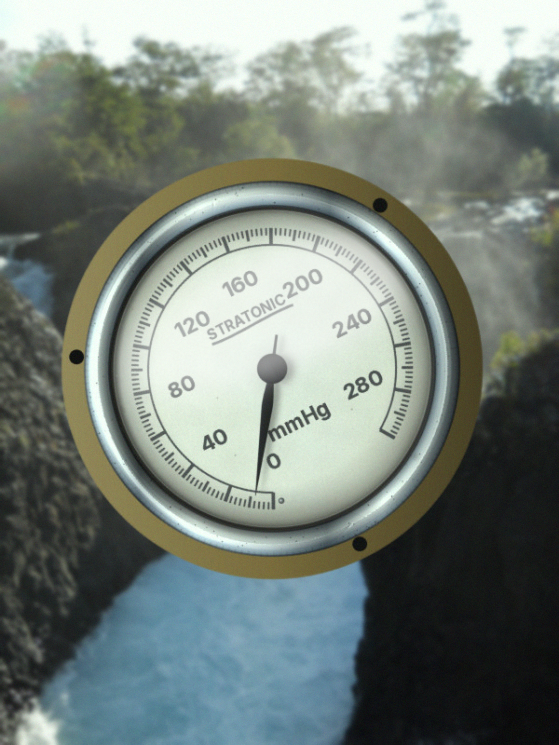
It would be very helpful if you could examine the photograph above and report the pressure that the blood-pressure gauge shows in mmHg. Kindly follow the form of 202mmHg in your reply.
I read 8mmHg
